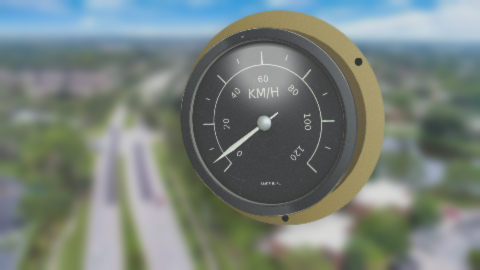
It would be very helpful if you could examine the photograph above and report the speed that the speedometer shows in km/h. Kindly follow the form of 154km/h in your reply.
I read 5km/h
